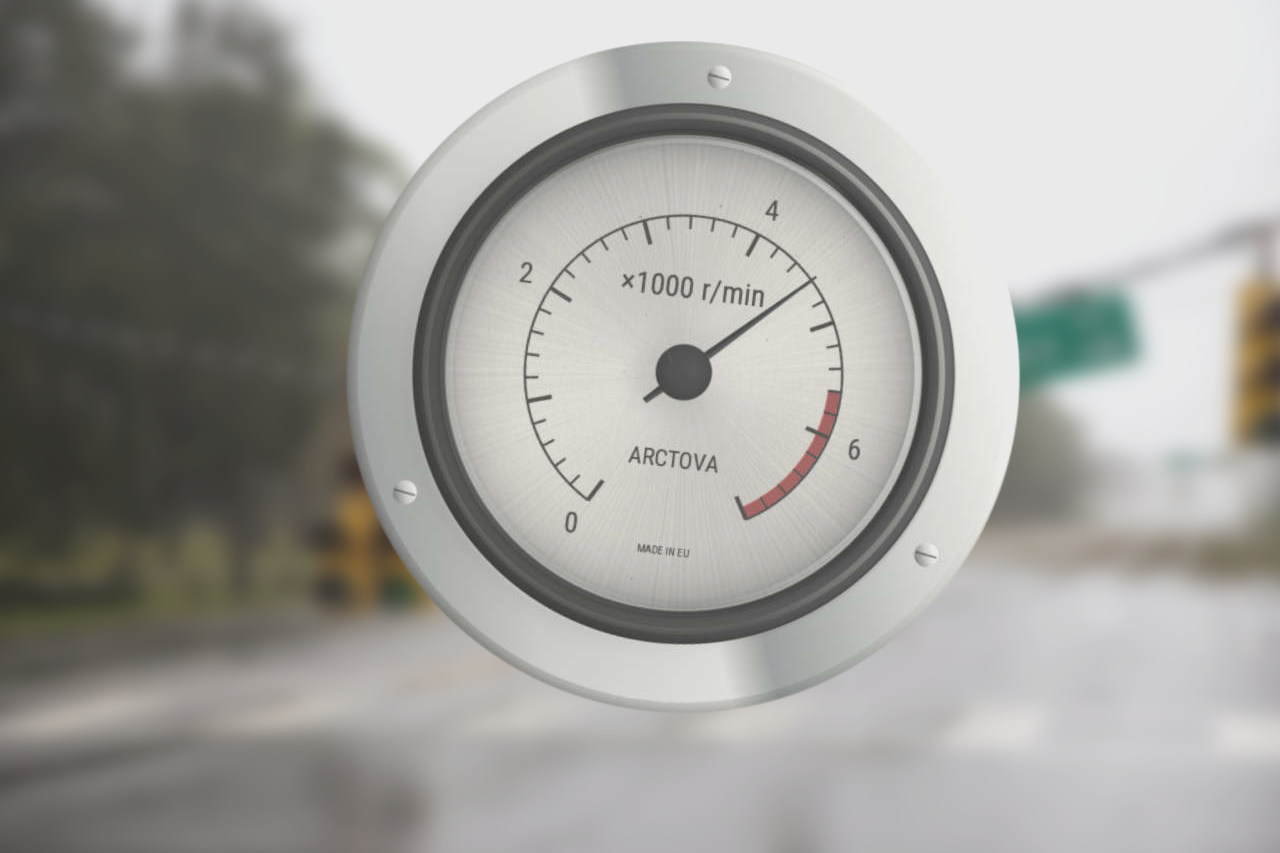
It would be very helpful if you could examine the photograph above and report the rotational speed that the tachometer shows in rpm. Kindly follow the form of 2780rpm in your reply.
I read 4600rpm
